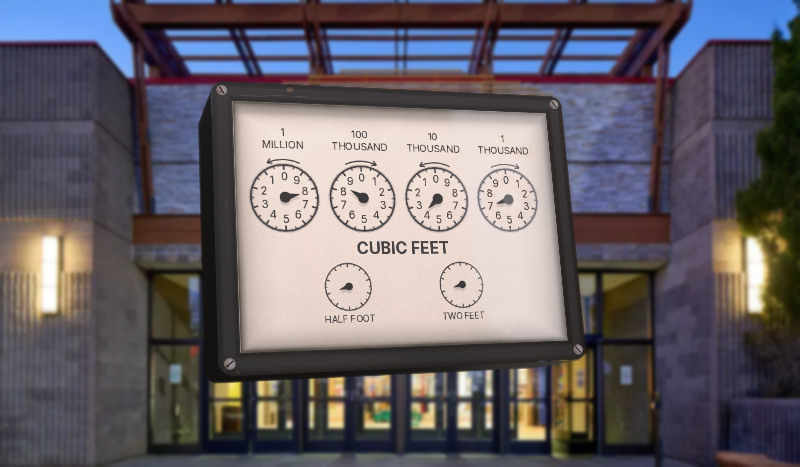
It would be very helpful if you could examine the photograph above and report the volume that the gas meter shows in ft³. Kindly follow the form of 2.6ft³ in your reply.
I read 783700ft³
